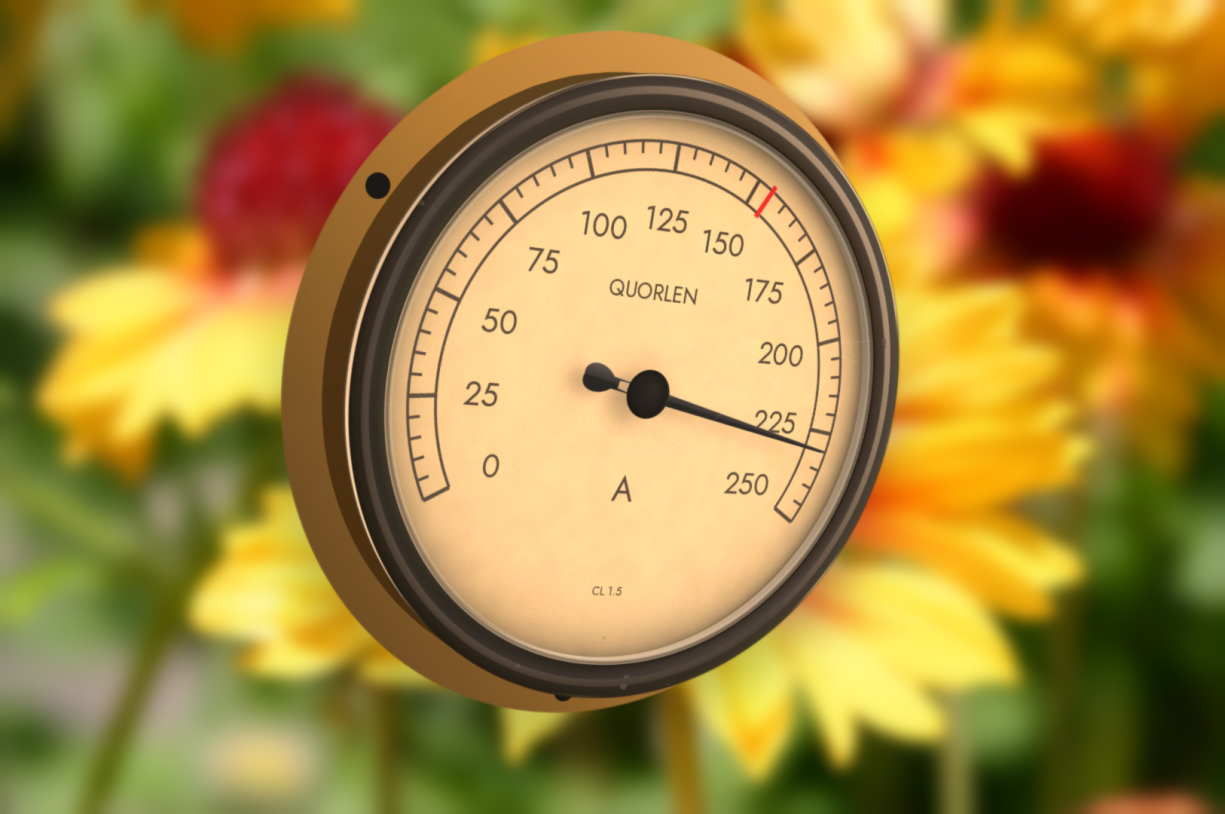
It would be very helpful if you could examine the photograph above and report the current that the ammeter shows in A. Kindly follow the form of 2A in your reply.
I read 230A
